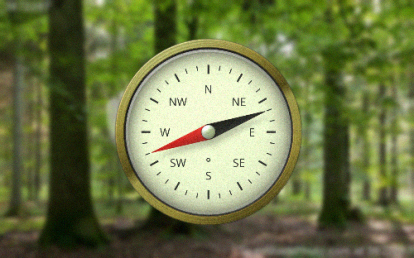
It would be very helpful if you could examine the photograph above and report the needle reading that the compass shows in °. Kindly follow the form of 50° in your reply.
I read 250°
